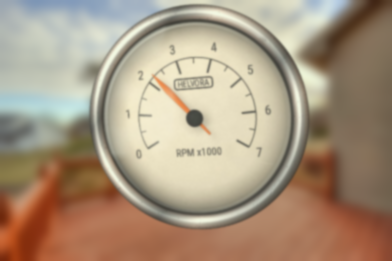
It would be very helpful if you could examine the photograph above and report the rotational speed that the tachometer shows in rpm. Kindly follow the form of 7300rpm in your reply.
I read 2250rpm
